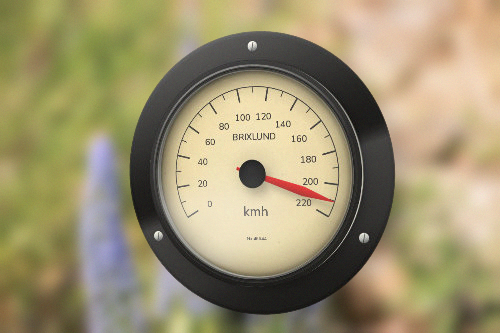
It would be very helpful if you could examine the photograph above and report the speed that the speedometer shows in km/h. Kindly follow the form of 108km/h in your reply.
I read 210km/h
